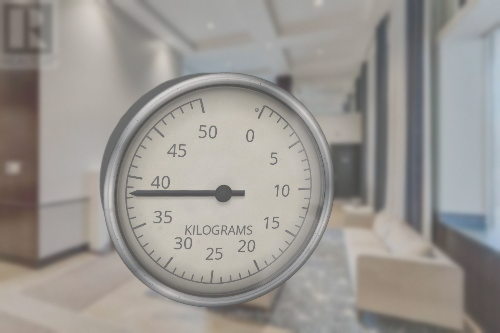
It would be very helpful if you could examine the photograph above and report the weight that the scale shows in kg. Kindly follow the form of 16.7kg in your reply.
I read 38.5kg
